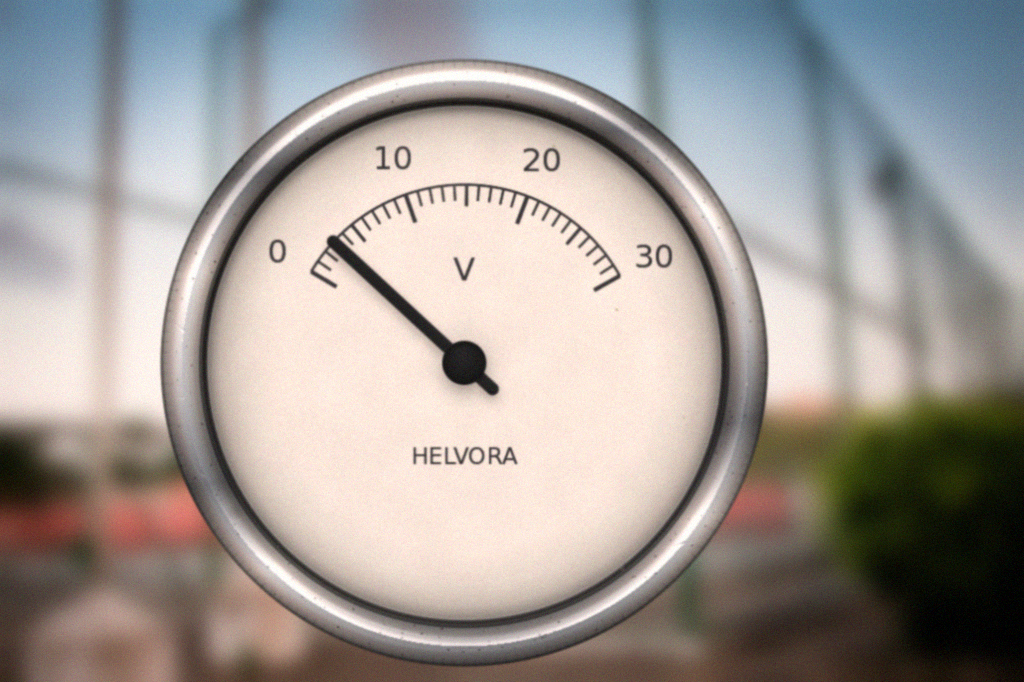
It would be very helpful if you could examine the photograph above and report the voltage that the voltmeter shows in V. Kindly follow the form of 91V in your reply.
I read 3V
